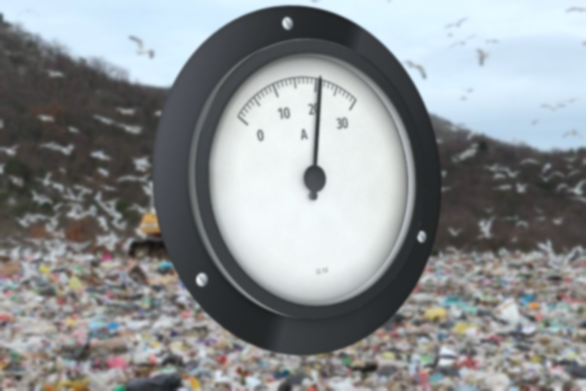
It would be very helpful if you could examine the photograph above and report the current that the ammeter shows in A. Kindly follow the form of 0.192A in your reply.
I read 20A
